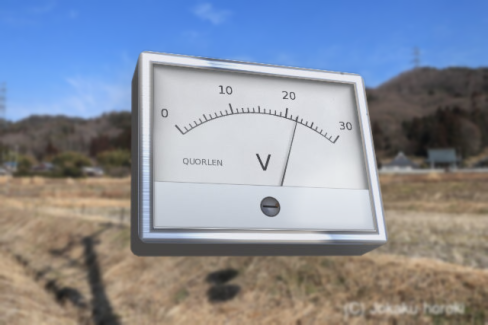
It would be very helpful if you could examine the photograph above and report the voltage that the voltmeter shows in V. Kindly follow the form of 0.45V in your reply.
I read 22V
